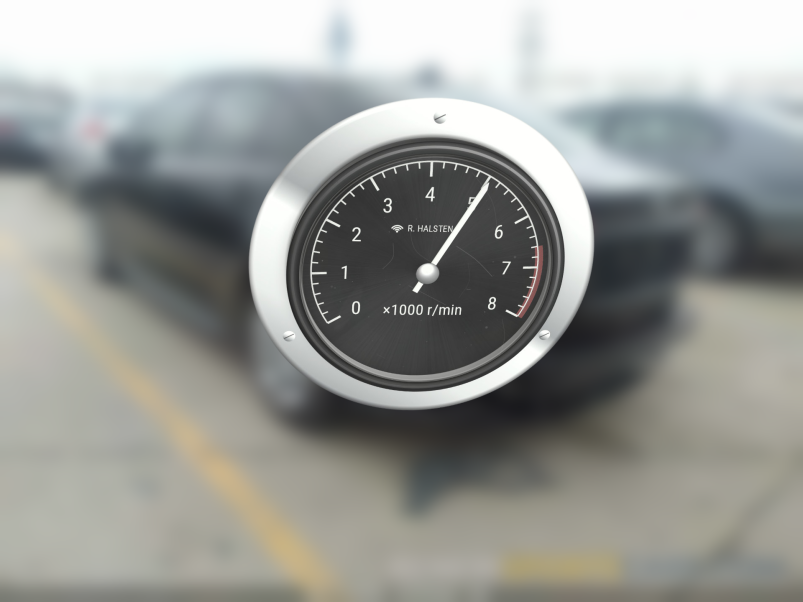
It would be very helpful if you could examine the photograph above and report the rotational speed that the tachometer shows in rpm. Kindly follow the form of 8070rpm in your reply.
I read 5000rpm
